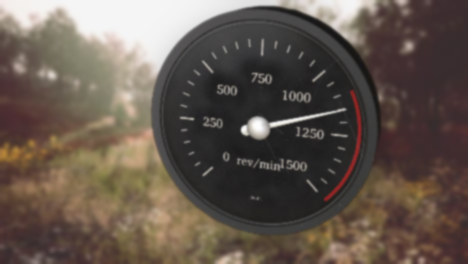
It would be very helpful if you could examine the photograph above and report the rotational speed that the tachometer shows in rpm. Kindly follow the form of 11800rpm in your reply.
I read 1150rpm
